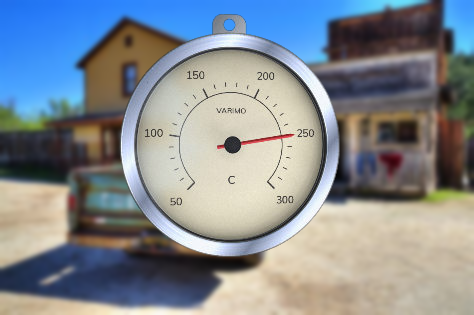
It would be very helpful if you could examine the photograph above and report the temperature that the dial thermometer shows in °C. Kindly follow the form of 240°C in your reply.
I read 250°C
